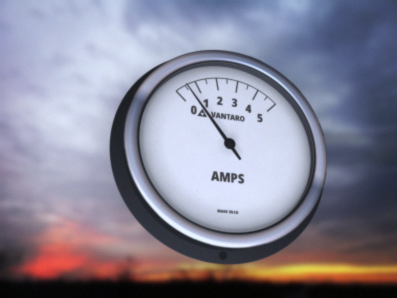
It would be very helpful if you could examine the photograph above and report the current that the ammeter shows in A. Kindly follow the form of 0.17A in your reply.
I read 0.5A
